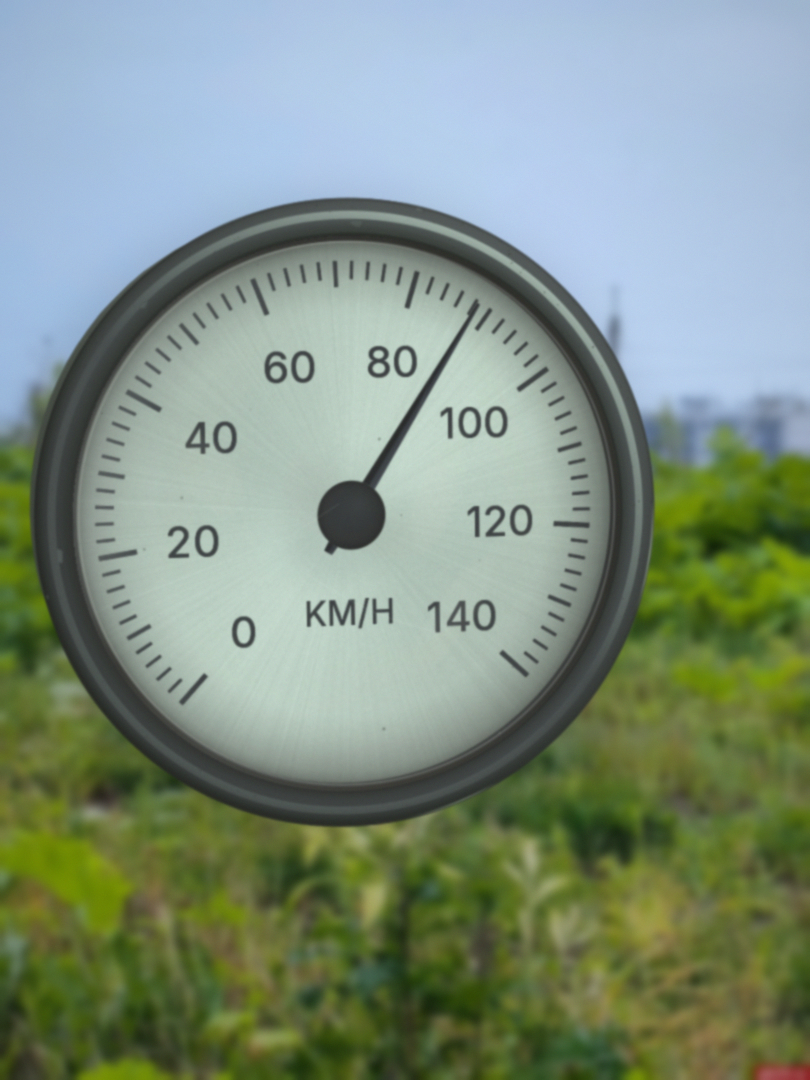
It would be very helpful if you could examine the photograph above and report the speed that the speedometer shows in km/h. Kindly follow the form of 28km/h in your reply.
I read 88km/h
